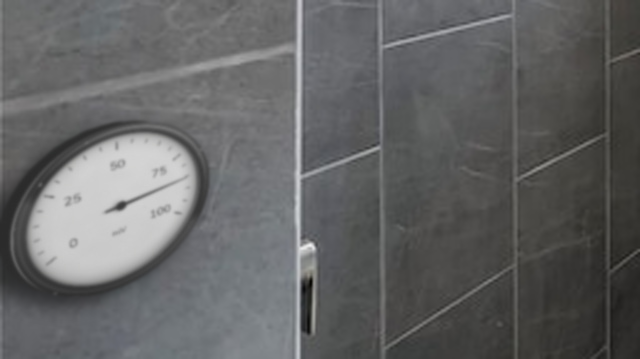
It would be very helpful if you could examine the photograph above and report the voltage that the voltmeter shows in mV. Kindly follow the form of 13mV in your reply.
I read 85mV
